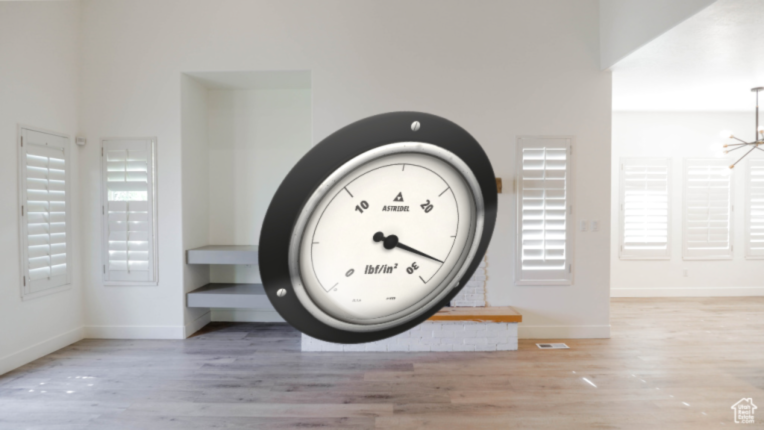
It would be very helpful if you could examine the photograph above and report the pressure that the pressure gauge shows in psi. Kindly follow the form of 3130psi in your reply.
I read 27.5psi
